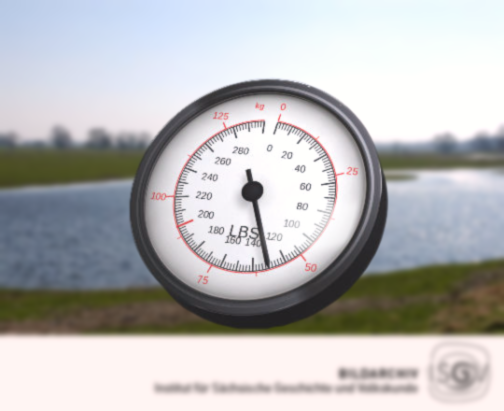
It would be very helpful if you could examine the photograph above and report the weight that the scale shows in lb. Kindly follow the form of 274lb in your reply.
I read 130lb
